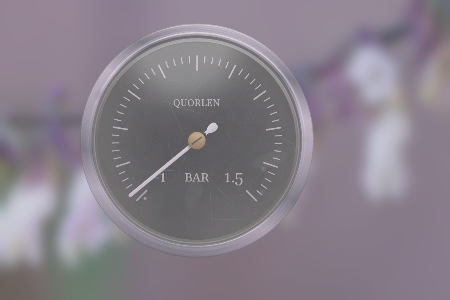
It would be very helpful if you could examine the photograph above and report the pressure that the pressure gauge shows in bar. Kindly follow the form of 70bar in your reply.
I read -0.95bar
